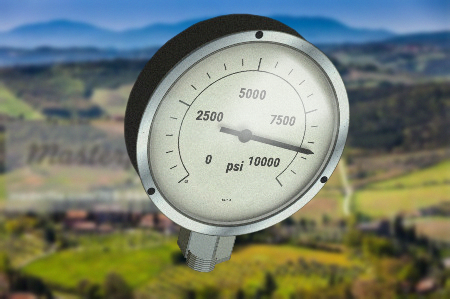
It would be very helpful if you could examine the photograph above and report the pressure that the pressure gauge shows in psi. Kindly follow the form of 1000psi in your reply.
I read 8750psi
